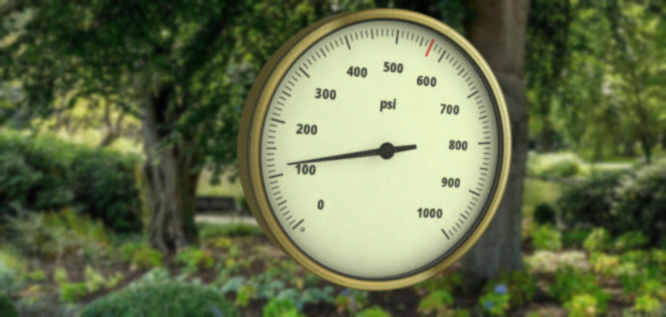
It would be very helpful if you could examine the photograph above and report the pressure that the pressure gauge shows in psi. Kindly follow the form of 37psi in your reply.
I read 120psi
